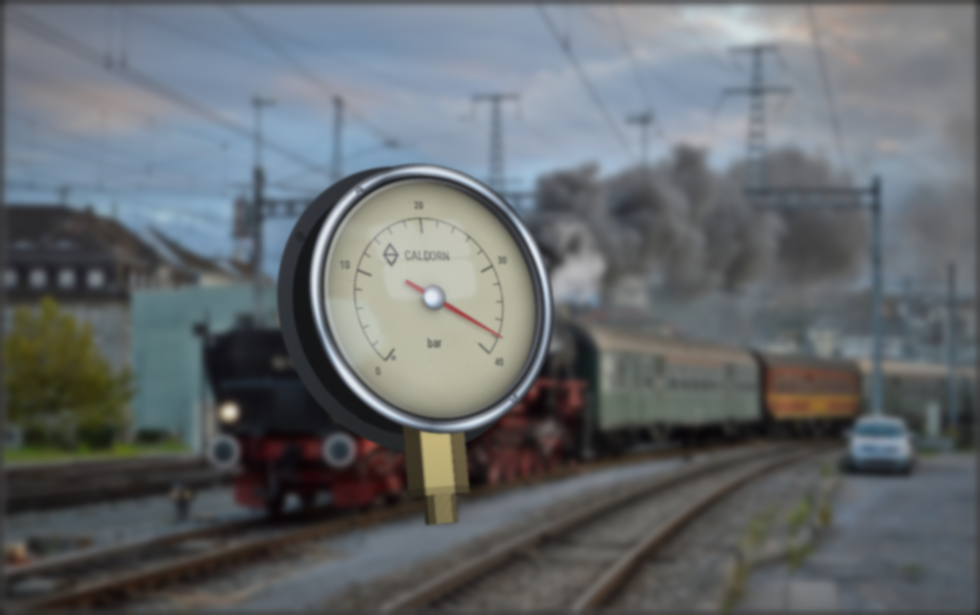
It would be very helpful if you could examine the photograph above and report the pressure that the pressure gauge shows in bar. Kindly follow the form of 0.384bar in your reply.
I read 38bar
